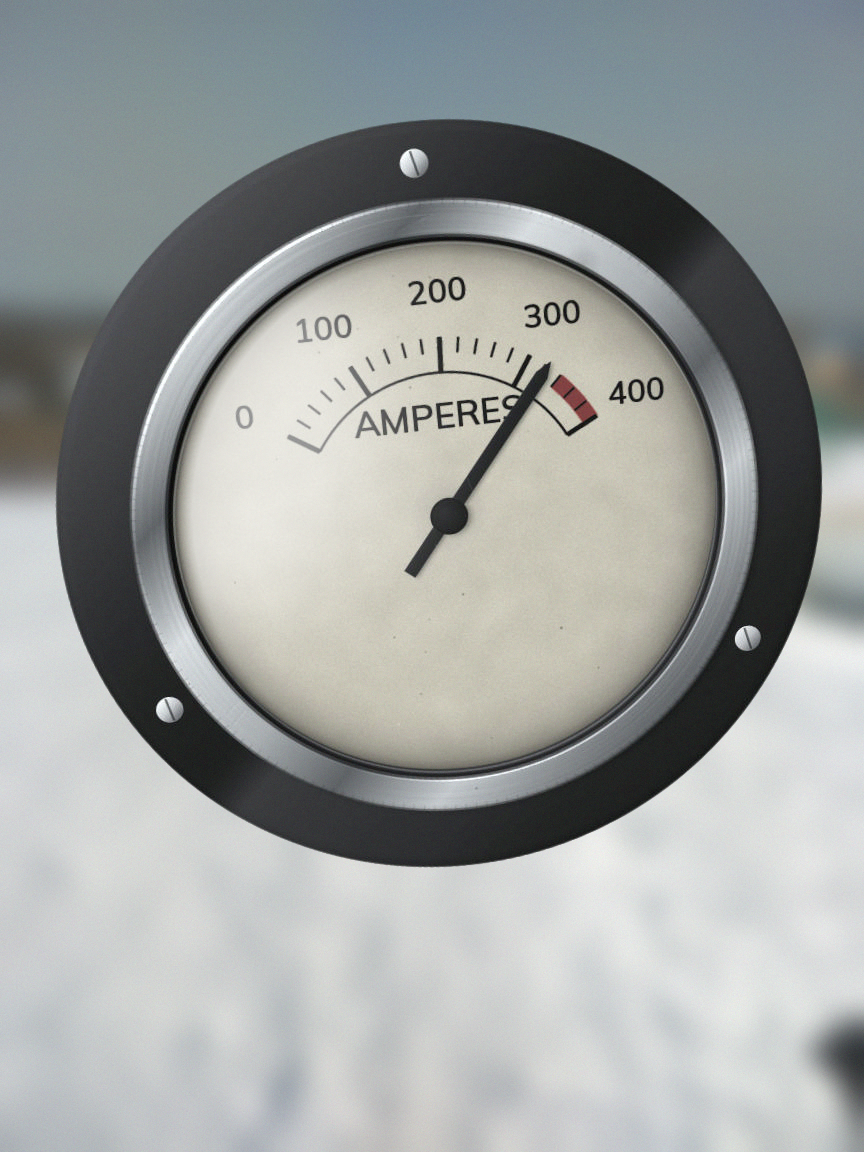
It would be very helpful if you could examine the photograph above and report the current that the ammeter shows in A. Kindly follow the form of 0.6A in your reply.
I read 320A
